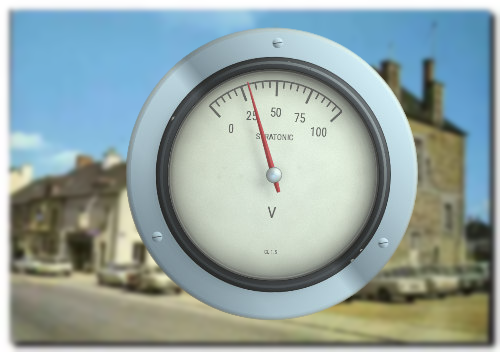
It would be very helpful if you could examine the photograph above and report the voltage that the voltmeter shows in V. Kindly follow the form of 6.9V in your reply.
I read 30V
